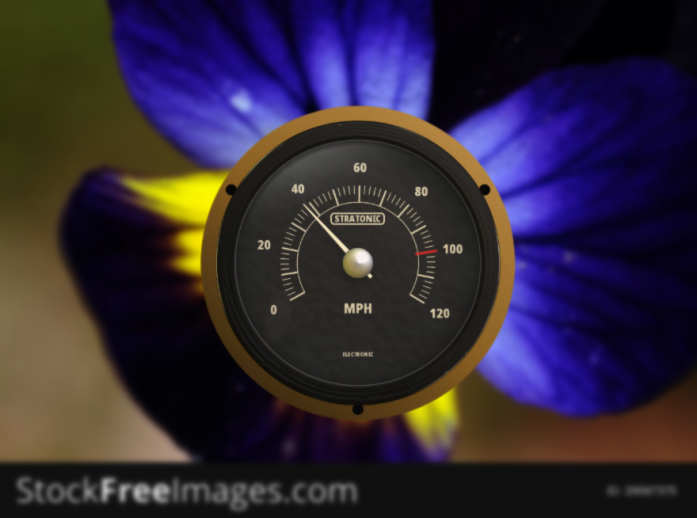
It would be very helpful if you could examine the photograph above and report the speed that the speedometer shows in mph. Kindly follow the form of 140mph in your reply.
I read 38mph
